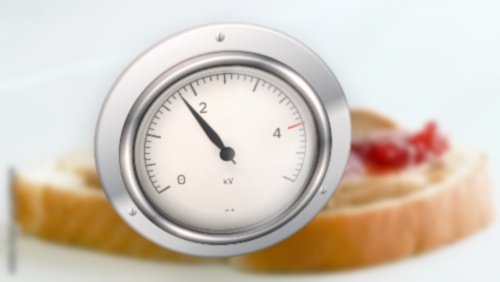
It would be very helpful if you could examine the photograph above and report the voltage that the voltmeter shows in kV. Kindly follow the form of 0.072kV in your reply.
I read 1.8kV
